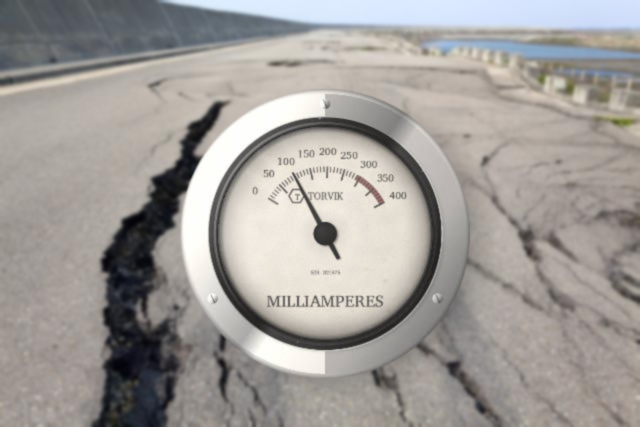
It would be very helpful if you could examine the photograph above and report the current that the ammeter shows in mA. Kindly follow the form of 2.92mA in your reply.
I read 100mA
